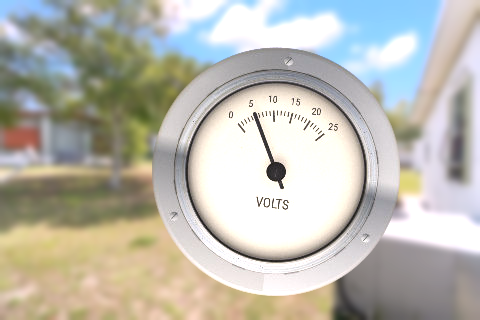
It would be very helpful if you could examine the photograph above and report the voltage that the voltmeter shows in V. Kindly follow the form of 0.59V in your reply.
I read 5V
